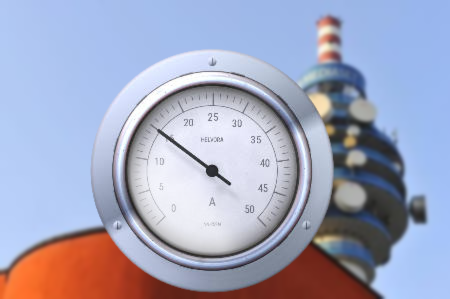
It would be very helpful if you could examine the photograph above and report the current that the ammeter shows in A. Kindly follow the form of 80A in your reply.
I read 15A
